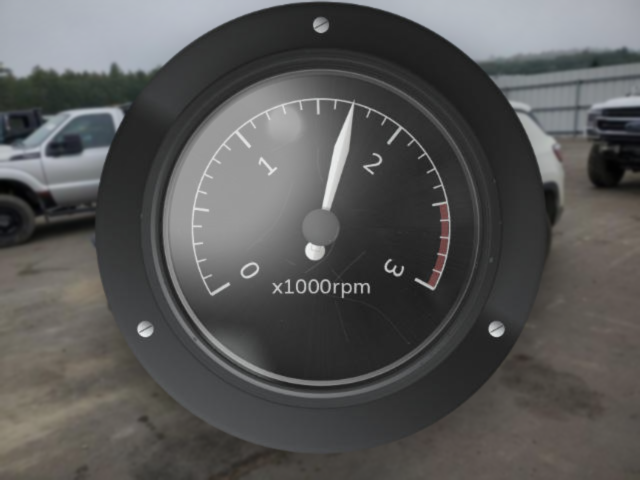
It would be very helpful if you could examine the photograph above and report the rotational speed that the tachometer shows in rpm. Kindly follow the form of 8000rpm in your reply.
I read 1700rpm
